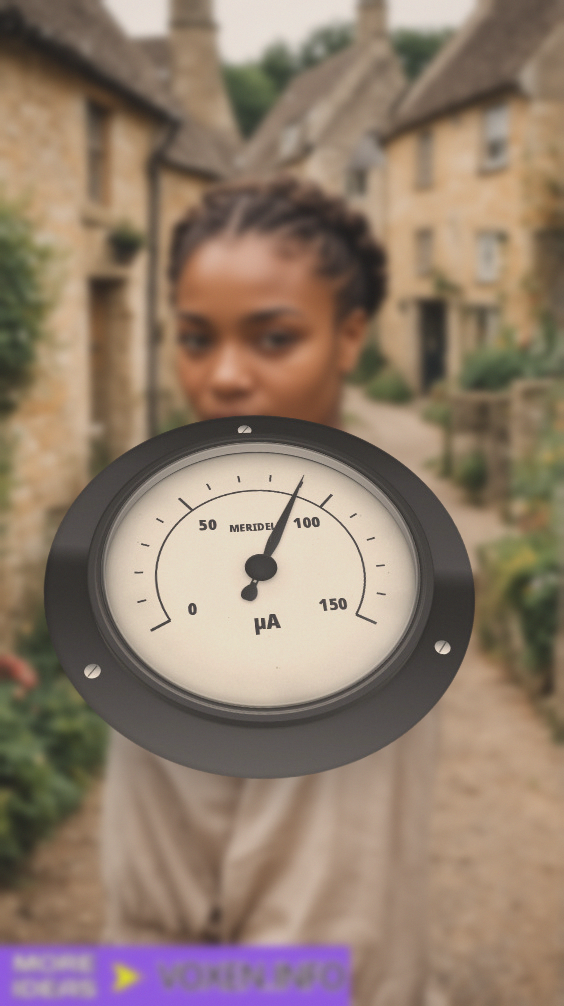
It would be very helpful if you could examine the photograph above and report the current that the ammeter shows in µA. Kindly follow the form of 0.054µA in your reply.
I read 90µA
